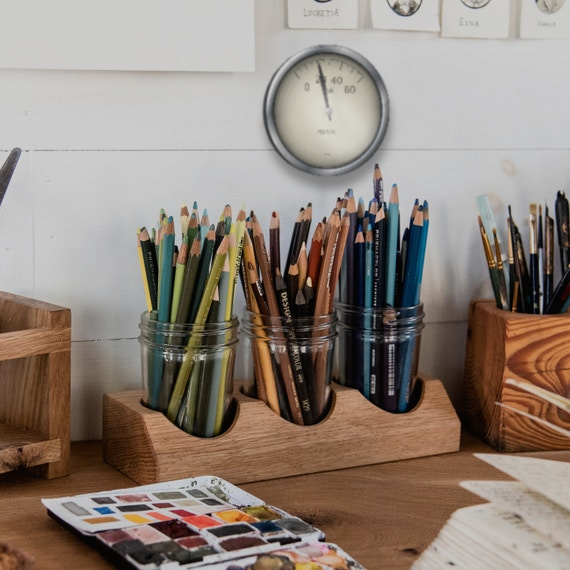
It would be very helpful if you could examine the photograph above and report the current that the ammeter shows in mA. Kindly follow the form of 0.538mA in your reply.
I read 20mA
